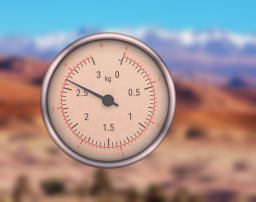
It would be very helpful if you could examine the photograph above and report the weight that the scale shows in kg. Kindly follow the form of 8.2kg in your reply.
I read 2.6kg
